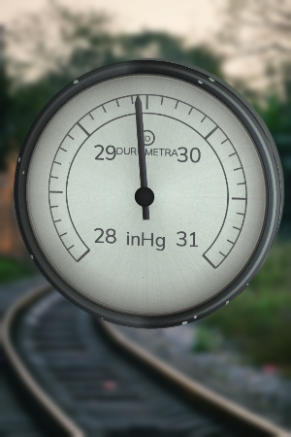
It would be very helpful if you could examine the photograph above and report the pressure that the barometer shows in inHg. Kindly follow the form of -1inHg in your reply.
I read 29.45inHg
